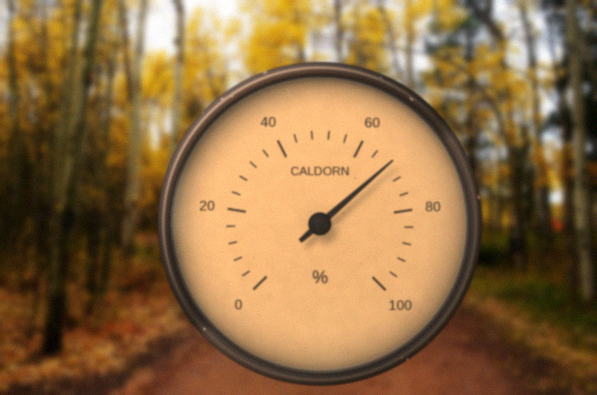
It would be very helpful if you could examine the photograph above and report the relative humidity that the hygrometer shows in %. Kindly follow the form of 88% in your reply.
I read 68%
